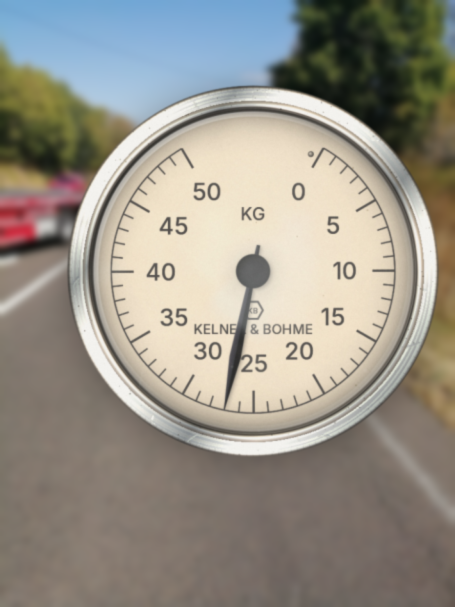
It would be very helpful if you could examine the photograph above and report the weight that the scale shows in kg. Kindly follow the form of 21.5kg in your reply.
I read 27kg
